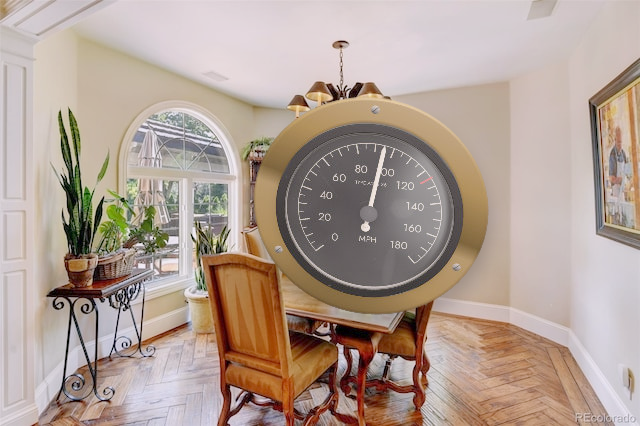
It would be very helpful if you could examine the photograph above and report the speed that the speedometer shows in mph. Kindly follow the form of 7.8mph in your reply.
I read 95mph
